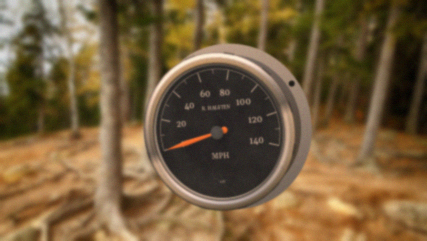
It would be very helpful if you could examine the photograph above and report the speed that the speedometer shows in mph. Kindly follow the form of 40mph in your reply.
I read 0mph
